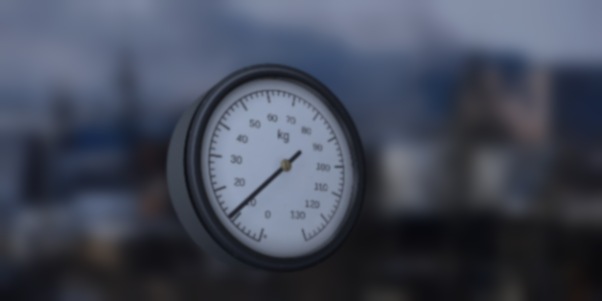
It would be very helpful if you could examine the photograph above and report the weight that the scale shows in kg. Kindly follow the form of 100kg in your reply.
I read 12kg
